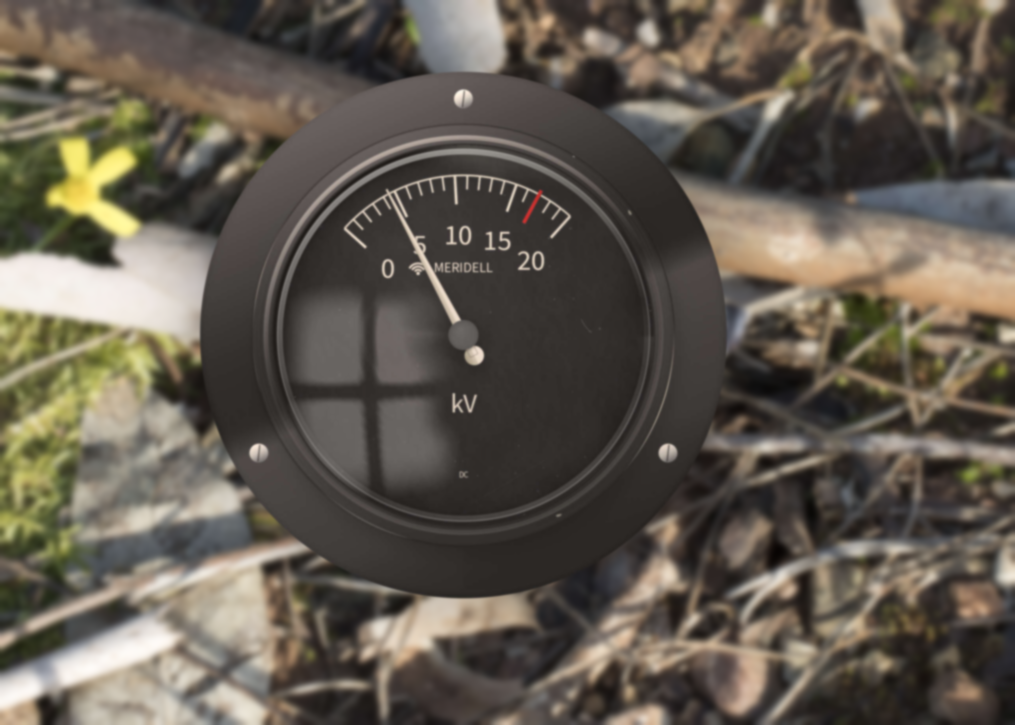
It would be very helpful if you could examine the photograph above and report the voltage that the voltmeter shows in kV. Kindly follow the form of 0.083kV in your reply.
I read 4.5kV
